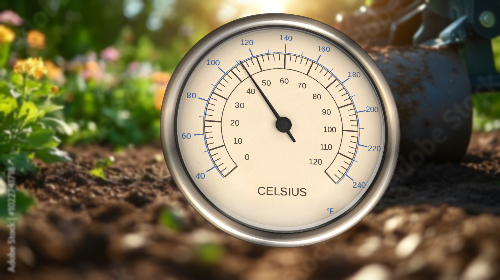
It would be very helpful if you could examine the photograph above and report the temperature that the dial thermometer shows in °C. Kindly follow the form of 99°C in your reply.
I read 44°C
